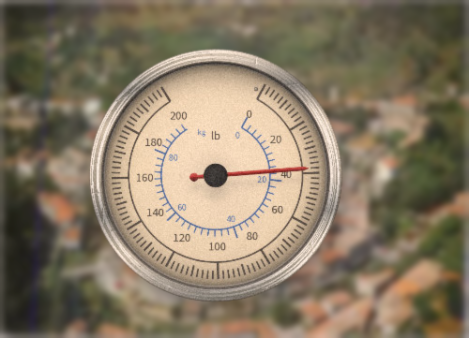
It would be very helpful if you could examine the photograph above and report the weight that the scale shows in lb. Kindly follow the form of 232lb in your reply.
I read 38lb
